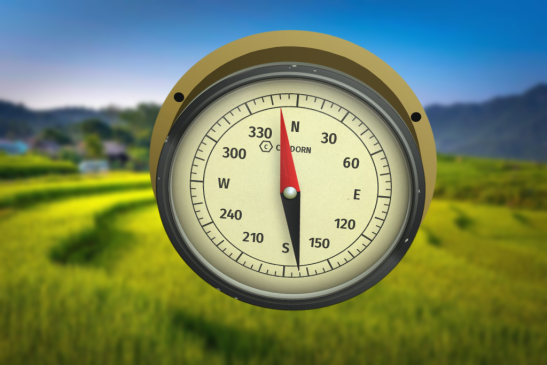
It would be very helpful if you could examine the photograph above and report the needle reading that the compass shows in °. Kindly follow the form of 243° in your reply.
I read 350°
